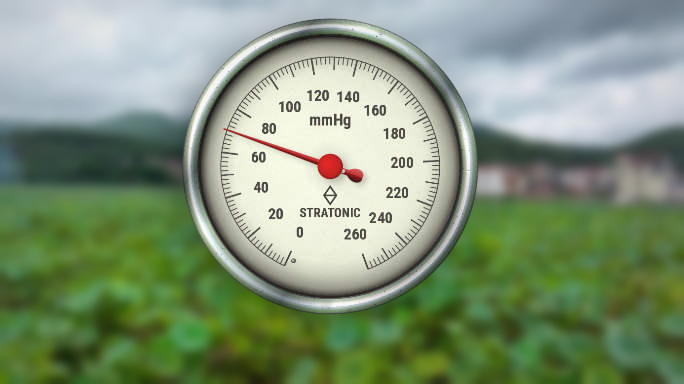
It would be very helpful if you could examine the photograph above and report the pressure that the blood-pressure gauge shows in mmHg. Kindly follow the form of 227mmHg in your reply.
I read 70mmHg
